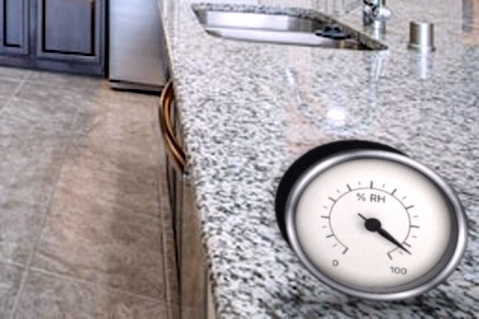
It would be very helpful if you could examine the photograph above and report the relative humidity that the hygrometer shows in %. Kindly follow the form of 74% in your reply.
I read 92.5%
